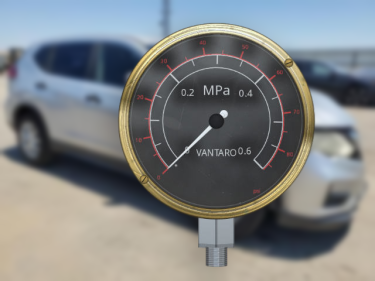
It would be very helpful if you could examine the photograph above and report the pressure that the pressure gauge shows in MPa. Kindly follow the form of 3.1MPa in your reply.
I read 0MPa
